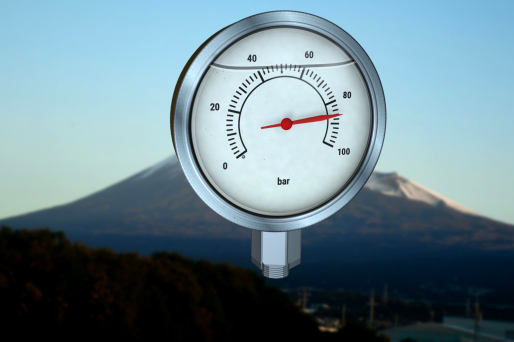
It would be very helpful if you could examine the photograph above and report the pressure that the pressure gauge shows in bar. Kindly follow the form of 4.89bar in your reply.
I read 86bar
